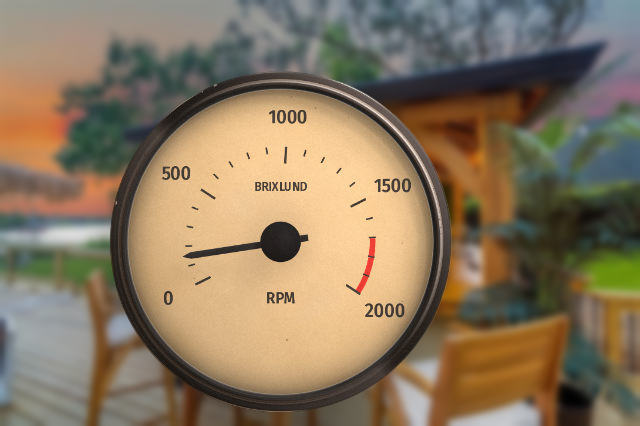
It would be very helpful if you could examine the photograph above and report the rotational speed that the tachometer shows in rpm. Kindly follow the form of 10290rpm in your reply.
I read 150rpm
